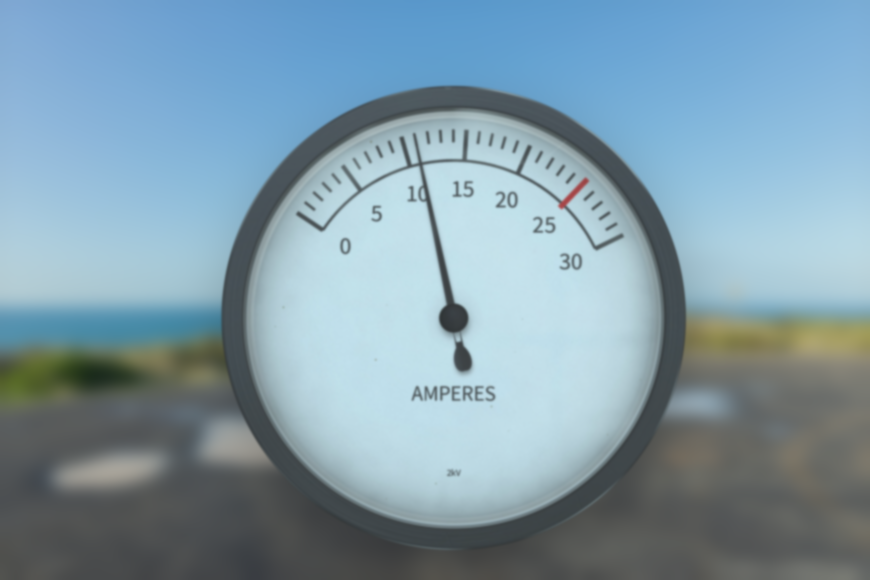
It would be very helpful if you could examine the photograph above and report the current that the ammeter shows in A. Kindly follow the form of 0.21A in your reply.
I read 11A
